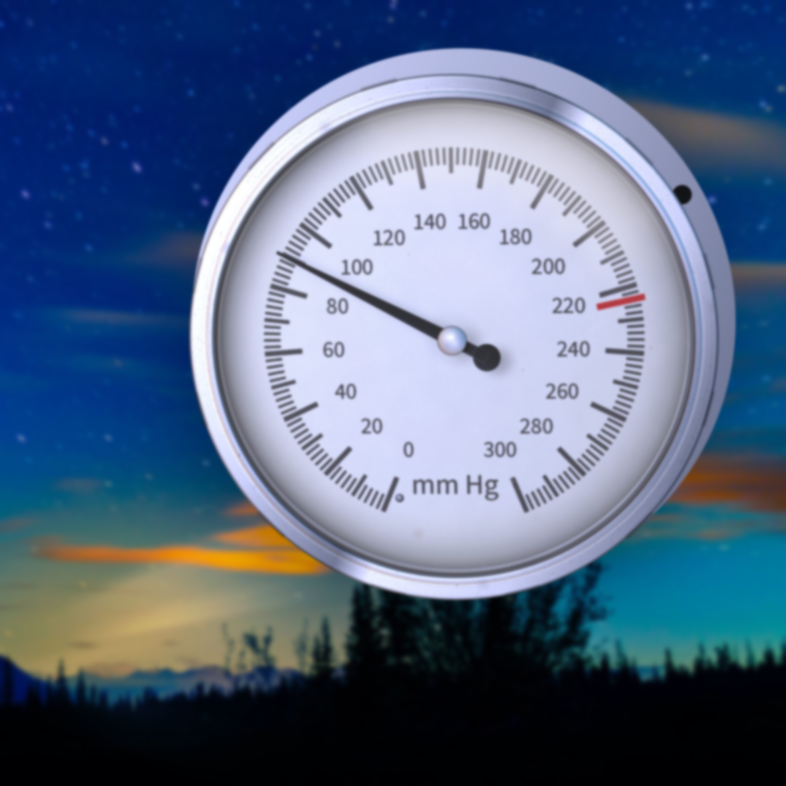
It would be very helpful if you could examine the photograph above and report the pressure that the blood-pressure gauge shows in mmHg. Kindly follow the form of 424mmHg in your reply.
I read 90mmHg
